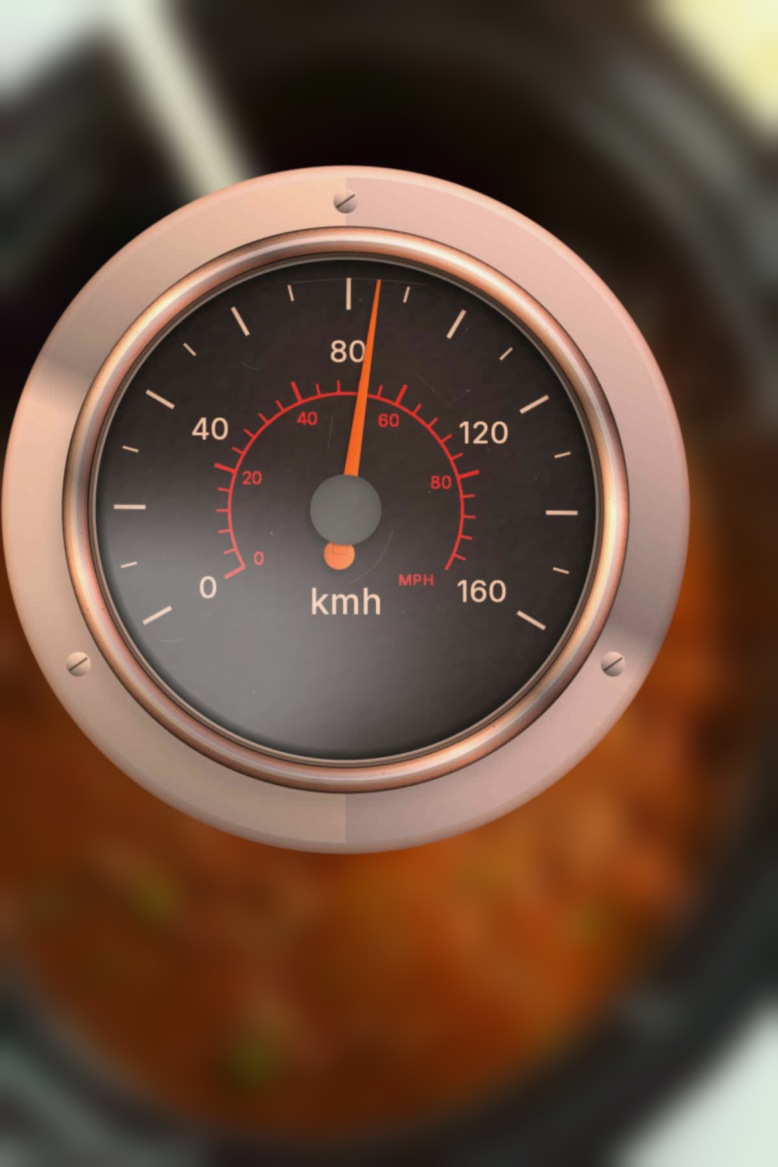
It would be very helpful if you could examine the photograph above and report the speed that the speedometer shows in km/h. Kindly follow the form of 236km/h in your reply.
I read 85km/h
